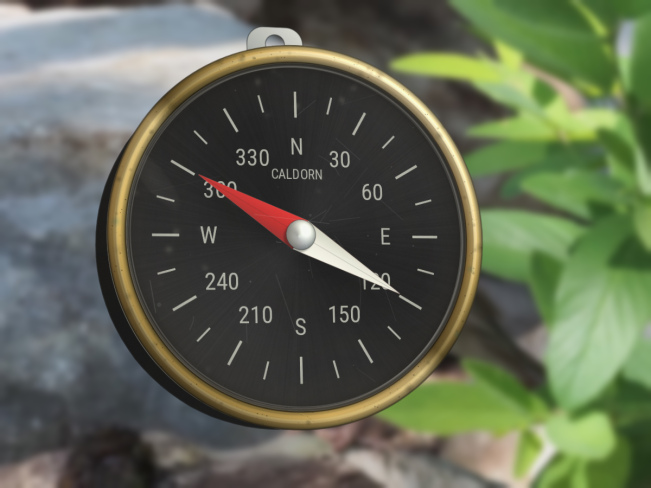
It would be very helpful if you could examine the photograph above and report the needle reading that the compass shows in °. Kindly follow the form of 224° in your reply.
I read 300°
